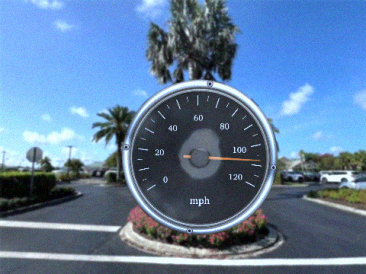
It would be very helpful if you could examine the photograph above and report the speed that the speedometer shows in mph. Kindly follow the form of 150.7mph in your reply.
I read 107.5mph
